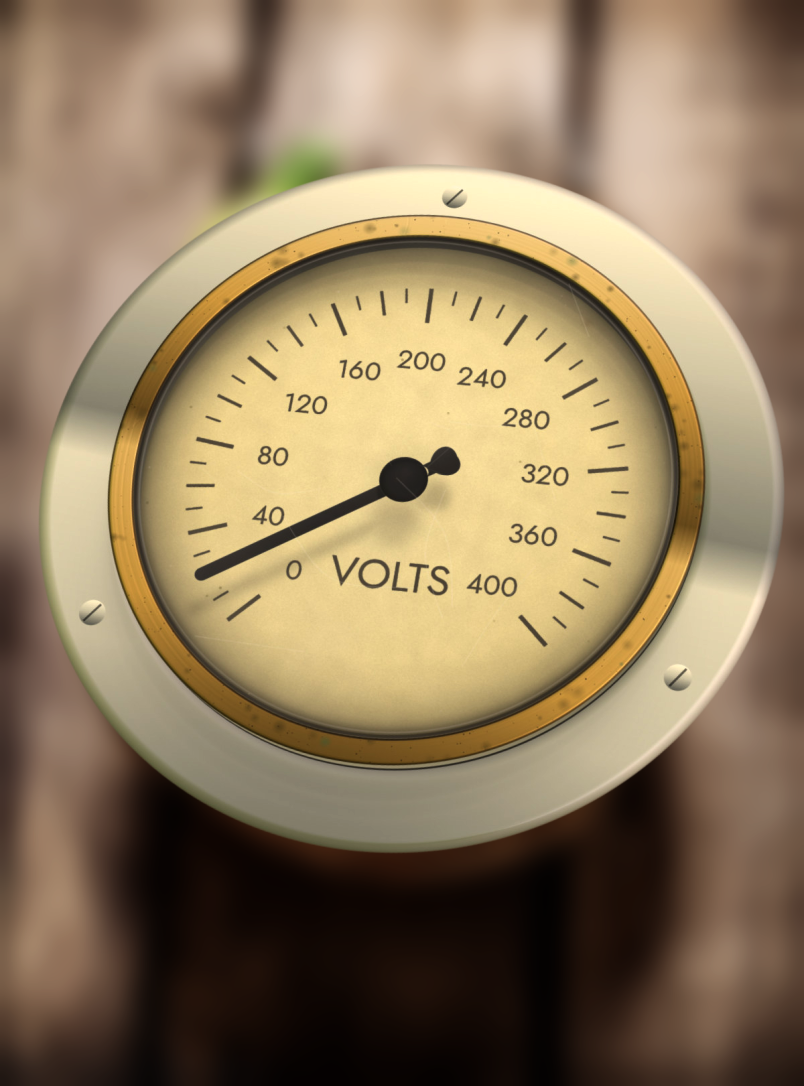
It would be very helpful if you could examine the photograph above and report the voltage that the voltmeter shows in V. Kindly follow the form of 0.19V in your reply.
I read 20V
